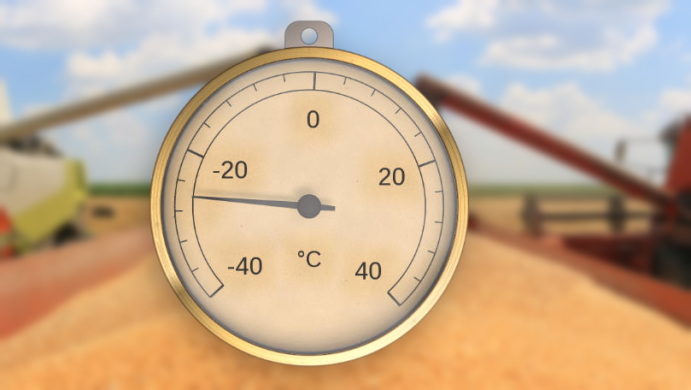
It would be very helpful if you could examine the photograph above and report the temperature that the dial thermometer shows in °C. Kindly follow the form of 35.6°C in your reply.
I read -26°C
